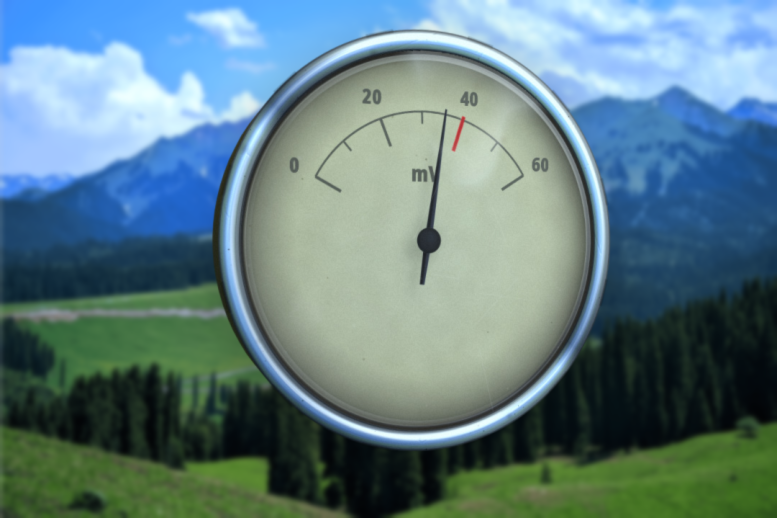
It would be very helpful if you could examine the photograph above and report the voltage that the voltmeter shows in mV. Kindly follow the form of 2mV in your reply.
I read 35mV
